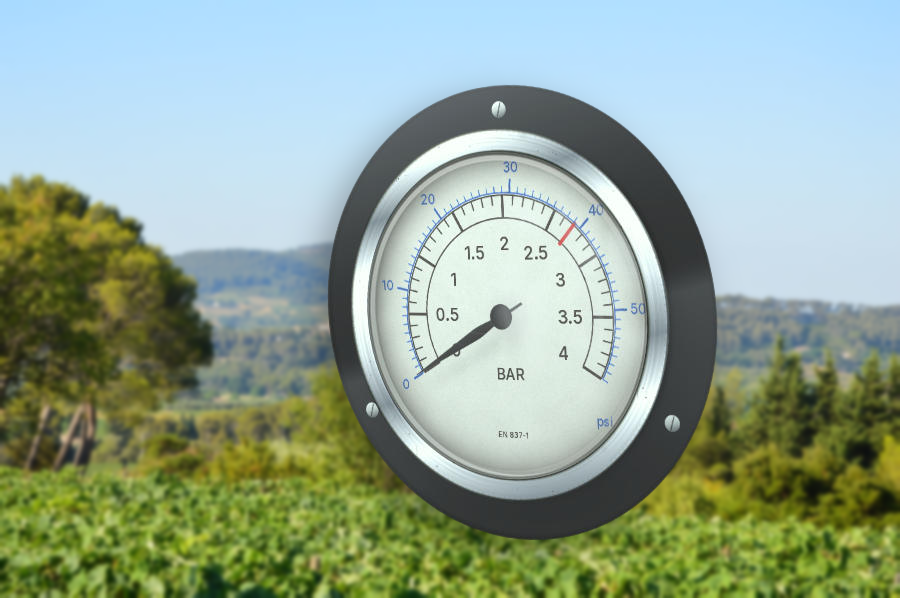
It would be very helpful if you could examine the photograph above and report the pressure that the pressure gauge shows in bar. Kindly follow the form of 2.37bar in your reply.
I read 0bar
